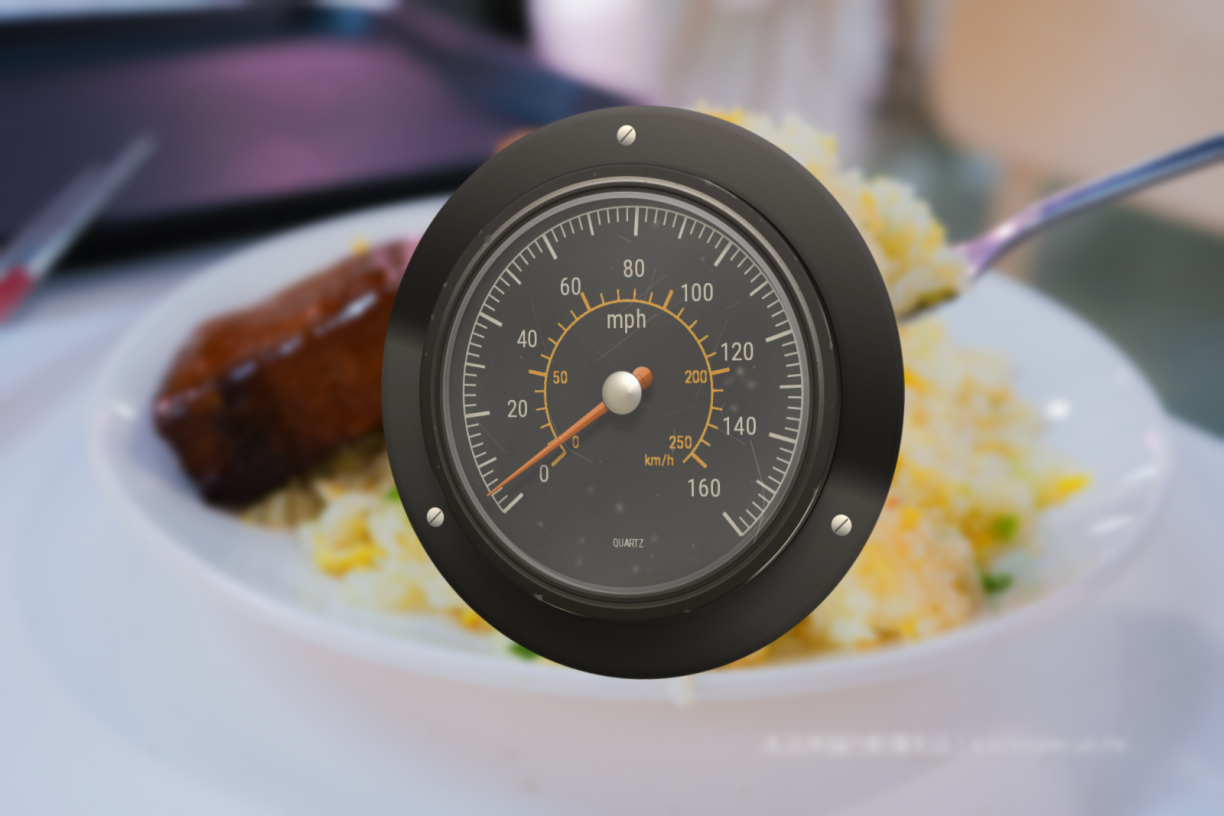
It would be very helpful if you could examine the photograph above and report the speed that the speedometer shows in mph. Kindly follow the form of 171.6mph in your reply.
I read 4mph
